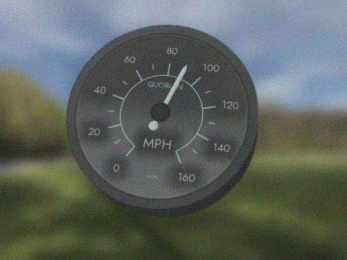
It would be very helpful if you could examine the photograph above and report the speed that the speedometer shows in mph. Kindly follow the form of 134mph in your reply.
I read 90mph
